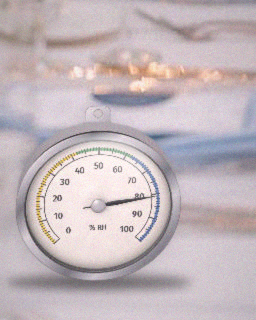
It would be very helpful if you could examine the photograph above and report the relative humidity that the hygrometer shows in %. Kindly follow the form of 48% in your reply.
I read 80%
